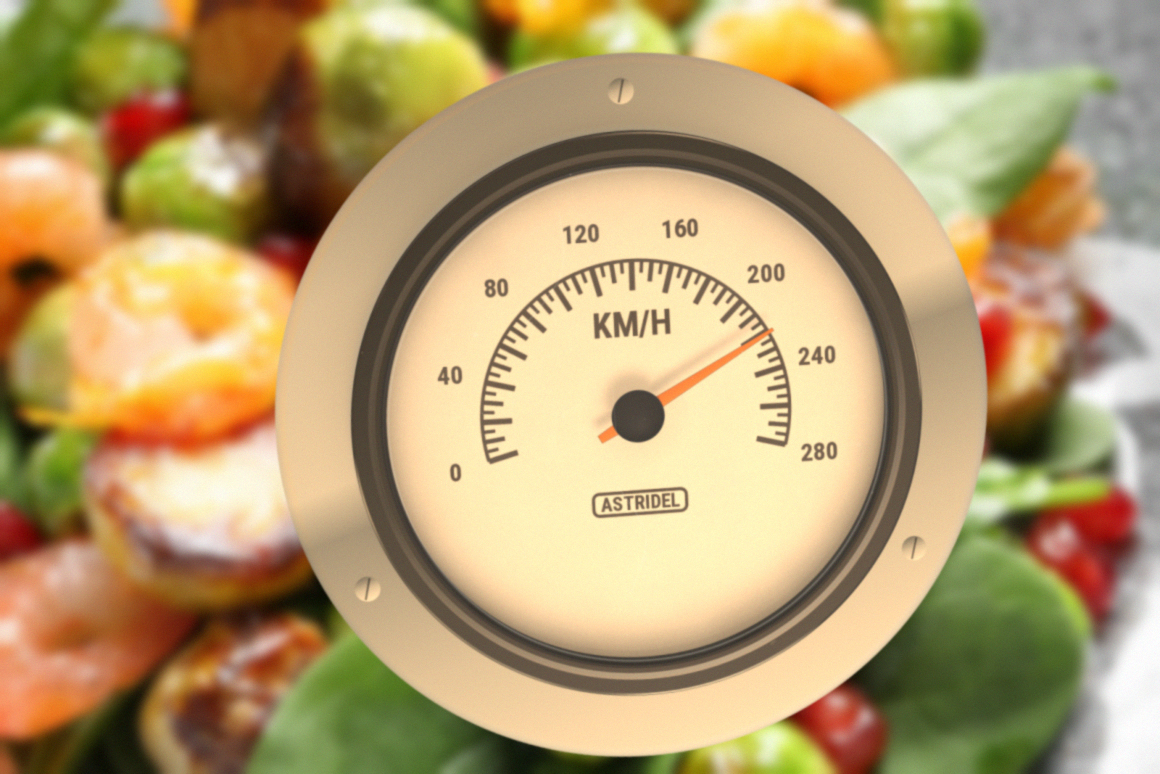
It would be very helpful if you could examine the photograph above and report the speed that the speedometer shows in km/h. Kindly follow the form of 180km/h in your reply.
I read 220km/h
